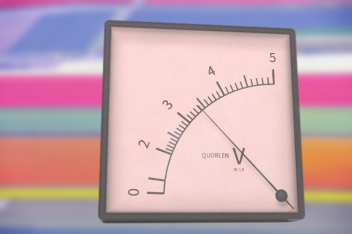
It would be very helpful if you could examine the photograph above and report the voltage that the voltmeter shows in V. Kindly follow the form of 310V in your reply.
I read 3.4V
